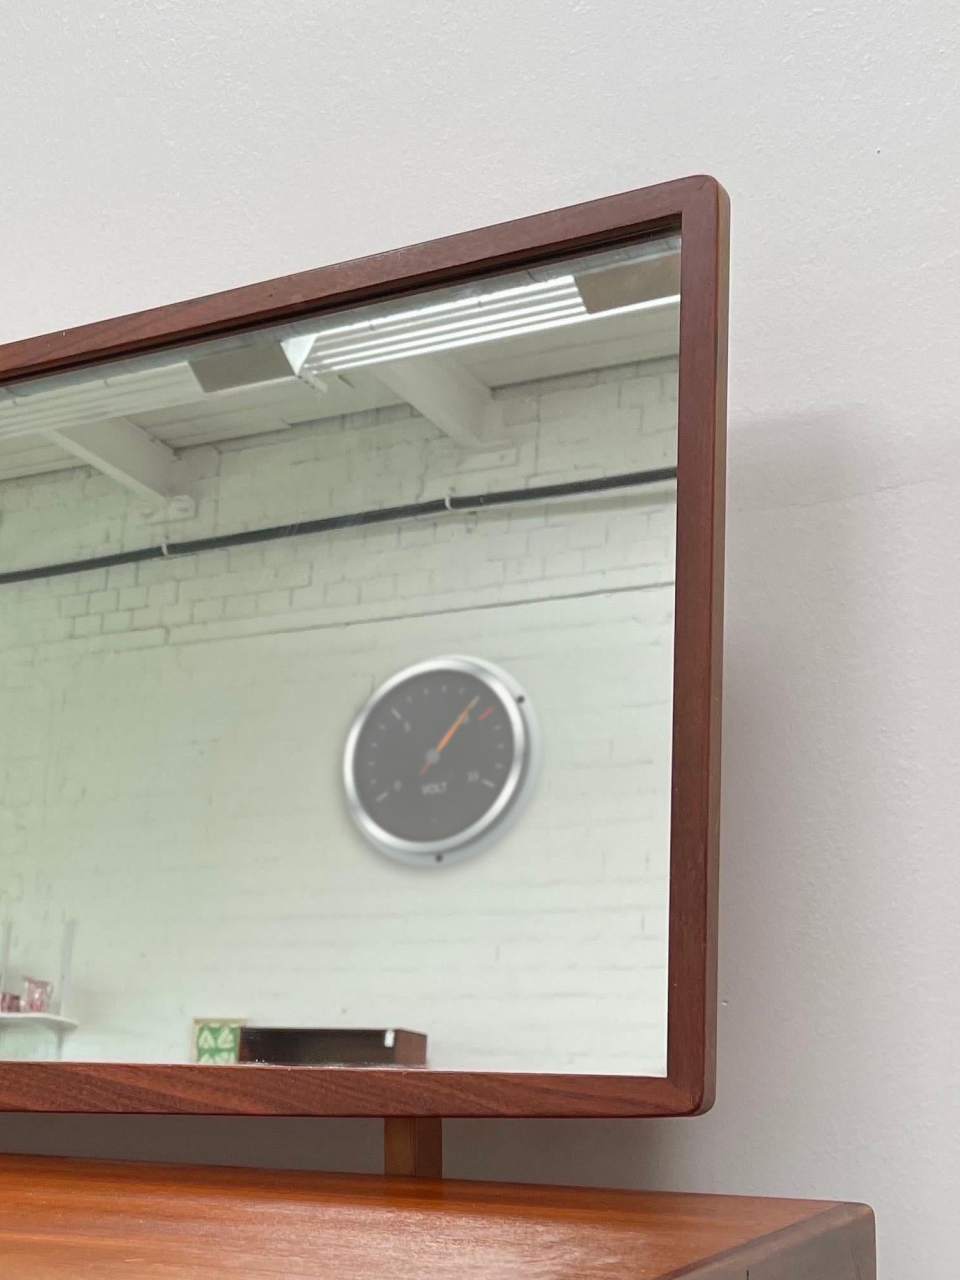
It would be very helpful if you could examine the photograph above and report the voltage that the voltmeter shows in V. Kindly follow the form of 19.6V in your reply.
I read 10V
